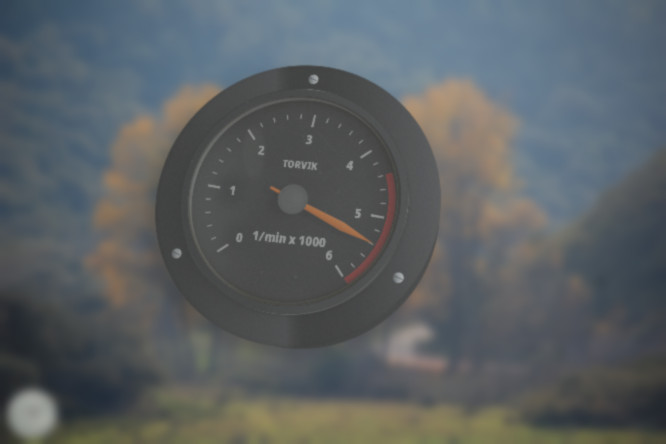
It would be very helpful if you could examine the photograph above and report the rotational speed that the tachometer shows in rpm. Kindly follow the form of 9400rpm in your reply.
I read 5400rpm
